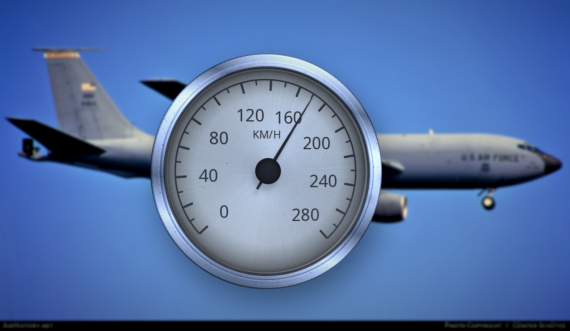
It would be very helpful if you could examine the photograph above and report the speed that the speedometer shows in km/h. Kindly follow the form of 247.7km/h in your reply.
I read 170km/h
